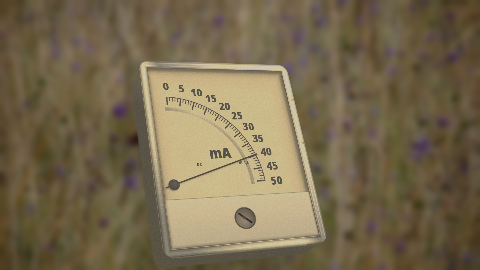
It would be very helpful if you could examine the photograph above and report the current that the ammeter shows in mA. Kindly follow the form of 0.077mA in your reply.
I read 40mA
